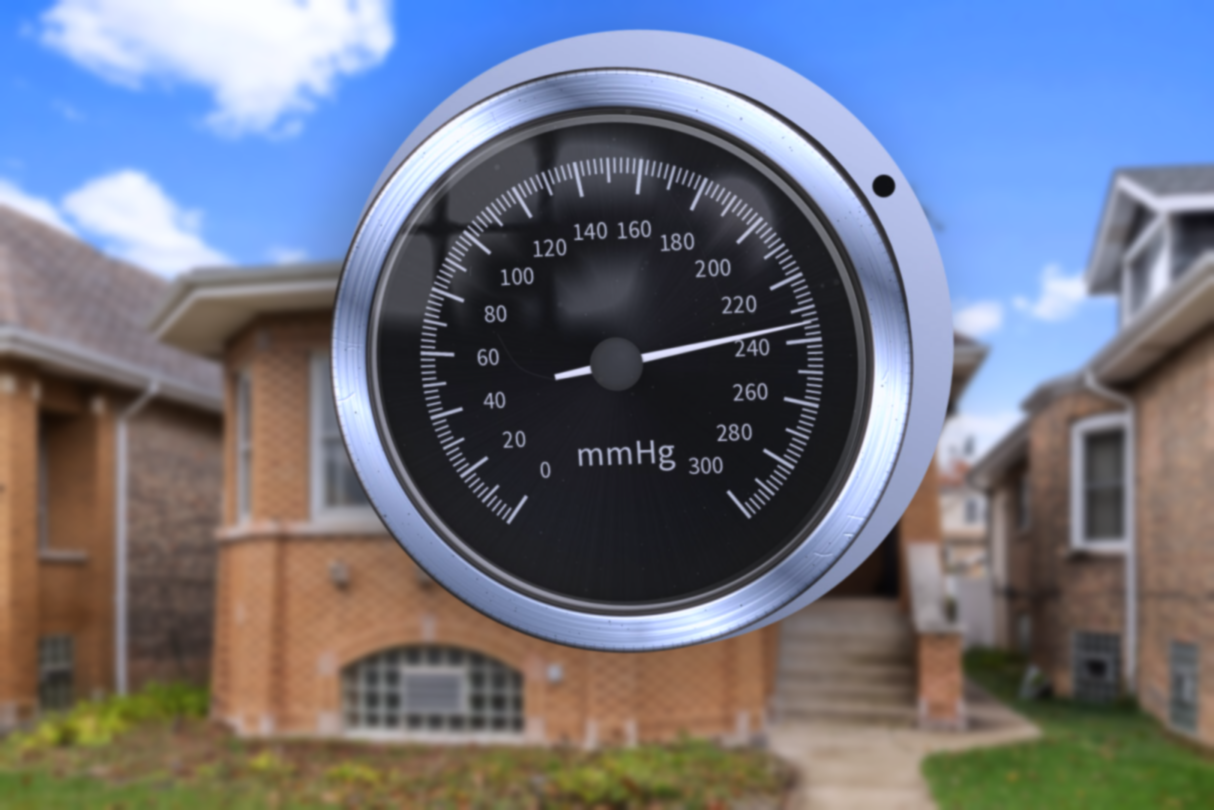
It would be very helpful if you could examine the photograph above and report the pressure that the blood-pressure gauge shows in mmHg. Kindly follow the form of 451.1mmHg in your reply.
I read 234mmHg
